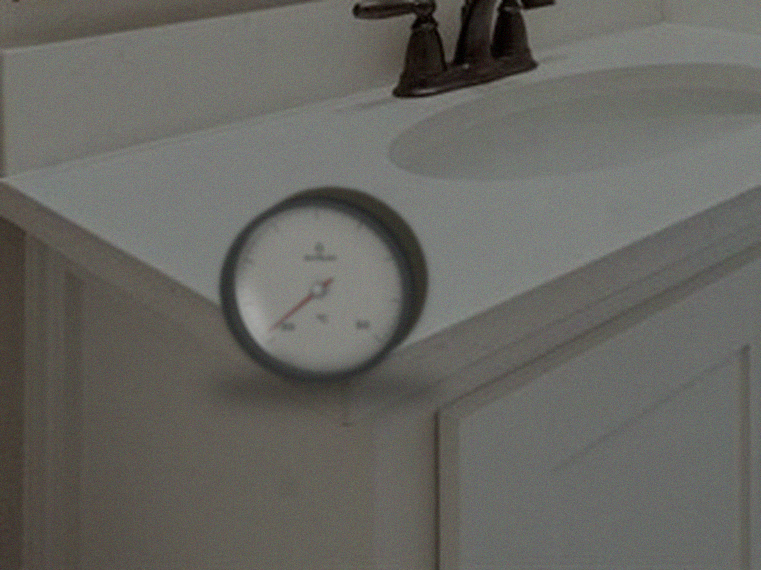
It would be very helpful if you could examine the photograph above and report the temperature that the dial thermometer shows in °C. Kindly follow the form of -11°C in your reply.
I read -28°C
